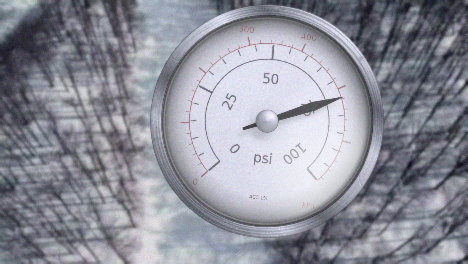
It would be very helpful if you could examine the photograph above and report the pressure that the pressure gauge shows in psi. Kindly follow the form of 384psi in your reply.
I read 75psi
